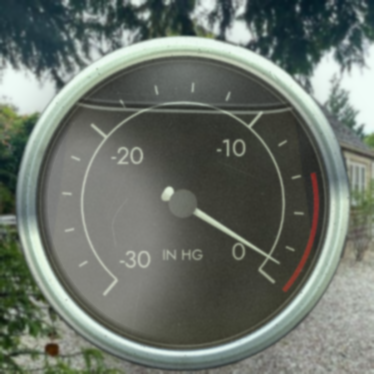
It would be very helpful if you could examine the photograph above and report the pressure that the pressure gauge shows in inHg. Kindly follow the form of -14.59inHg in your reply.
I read -1inHg
